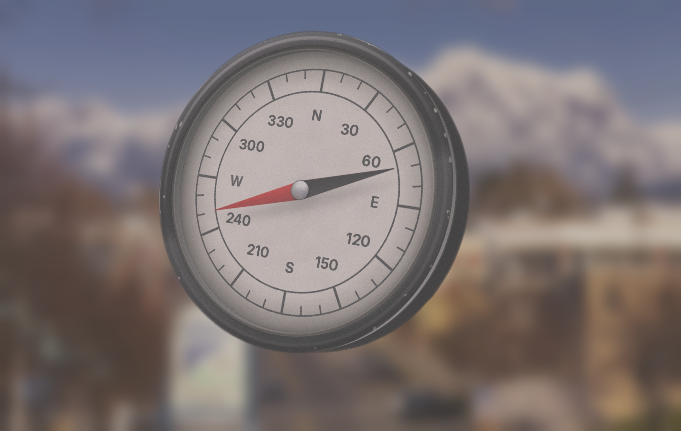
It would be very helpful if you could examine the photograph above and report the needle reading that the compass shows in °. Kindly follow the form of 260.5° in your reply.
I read 250°
